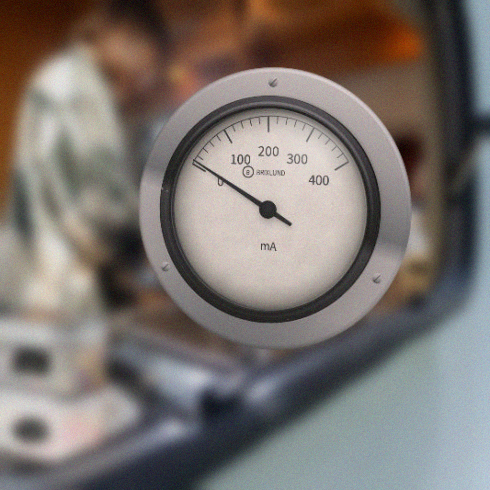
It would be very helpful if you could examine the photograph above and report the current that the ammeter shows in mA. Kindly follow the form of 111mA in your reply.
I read 10mA
